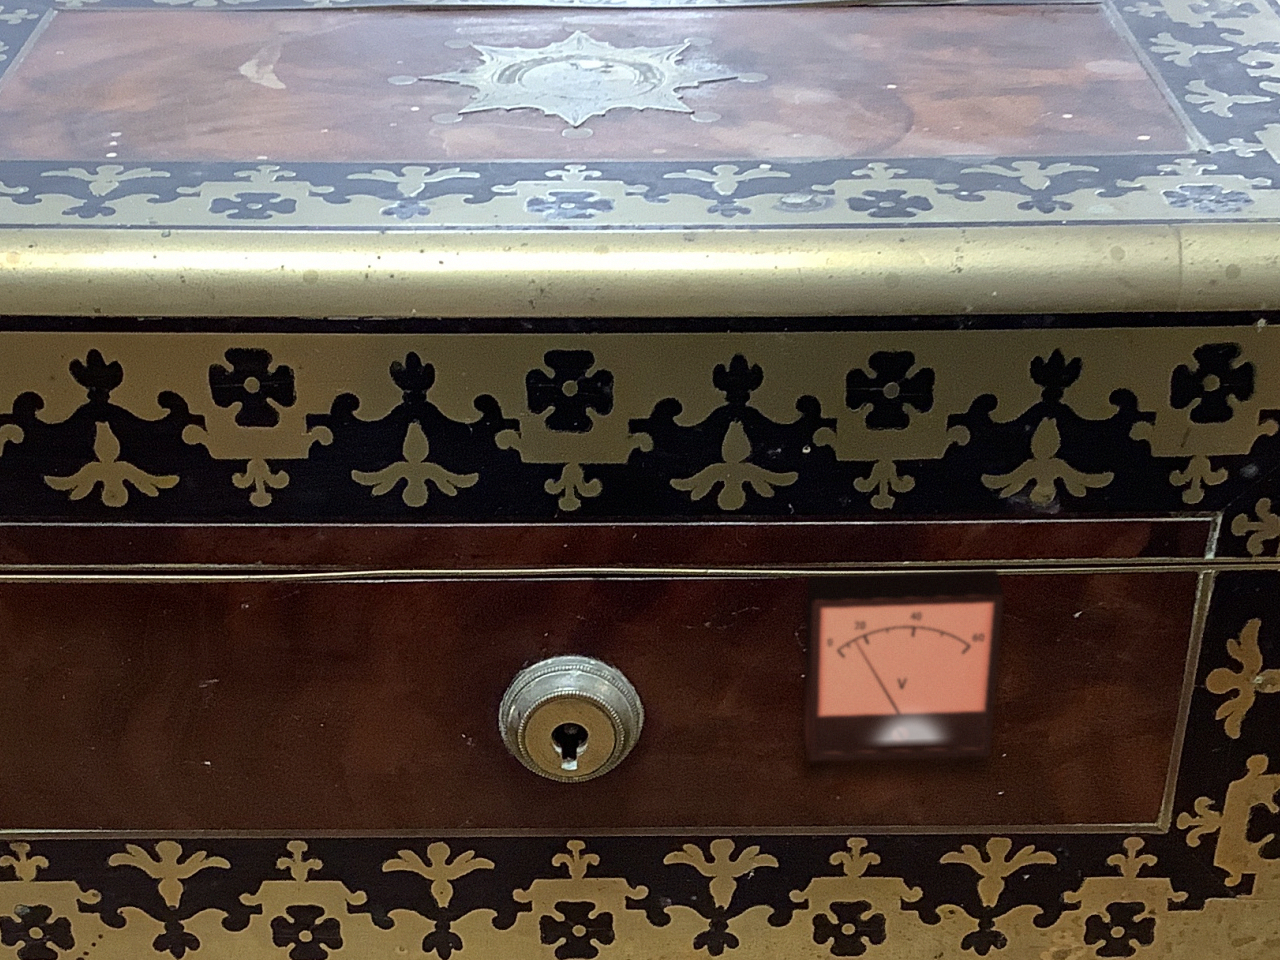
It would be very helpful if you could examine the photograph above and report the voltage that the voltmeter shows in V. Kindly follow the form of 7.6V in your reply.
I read 15V
